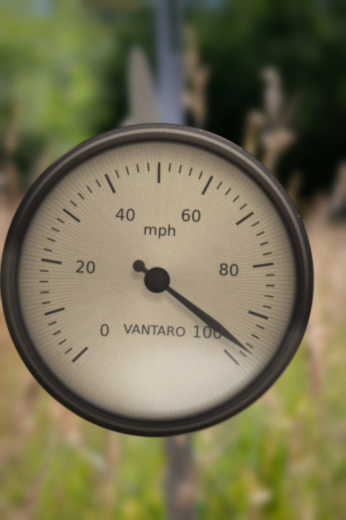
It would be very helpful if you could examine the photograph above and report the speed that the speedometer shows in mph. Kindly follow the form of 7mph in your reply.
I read 97mph
